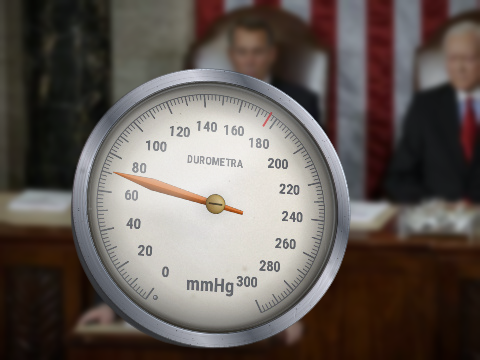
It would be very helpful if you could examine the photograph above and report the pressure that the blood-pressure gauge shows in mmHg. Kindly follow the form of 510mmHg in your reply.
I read 70mmHg
